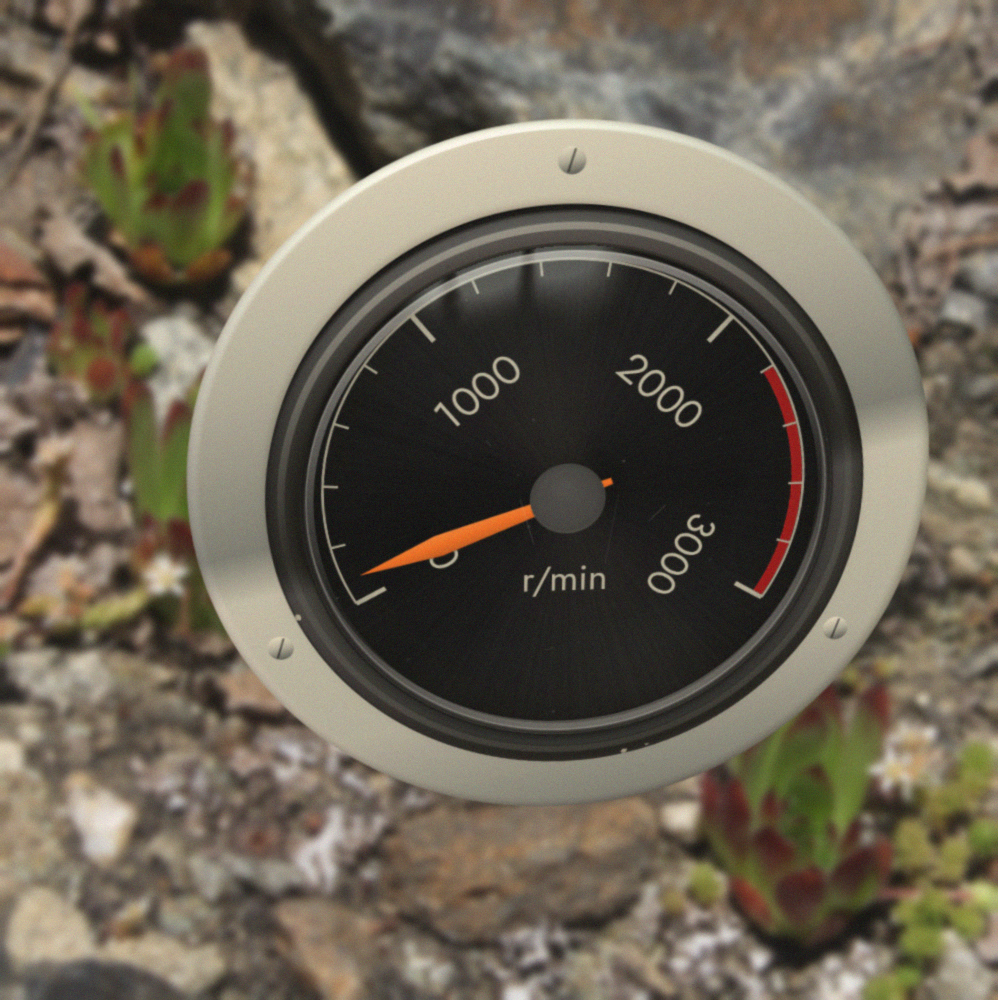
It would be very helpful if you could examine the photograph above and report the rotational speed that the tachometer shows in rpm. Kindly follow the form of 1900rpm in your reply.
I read 100rpm
